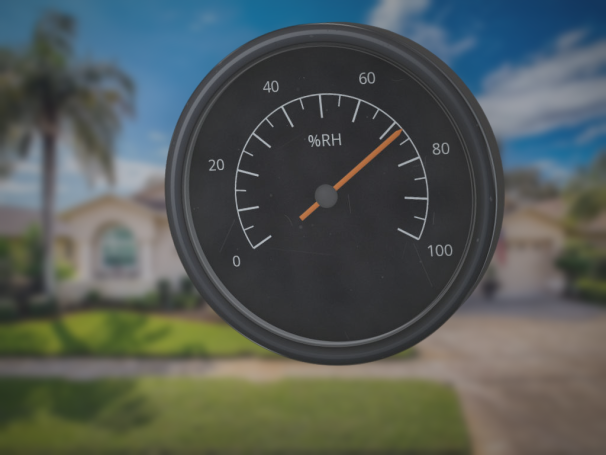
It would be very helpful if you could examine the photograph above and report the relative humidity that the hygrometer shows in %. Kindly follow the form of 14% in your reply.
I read 72.5%
